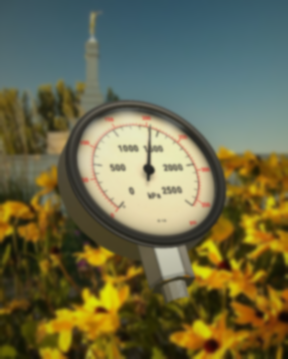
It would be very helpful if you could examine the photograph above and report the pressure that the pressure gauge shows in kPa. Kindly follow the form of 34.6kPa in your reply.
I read 1400kPa
